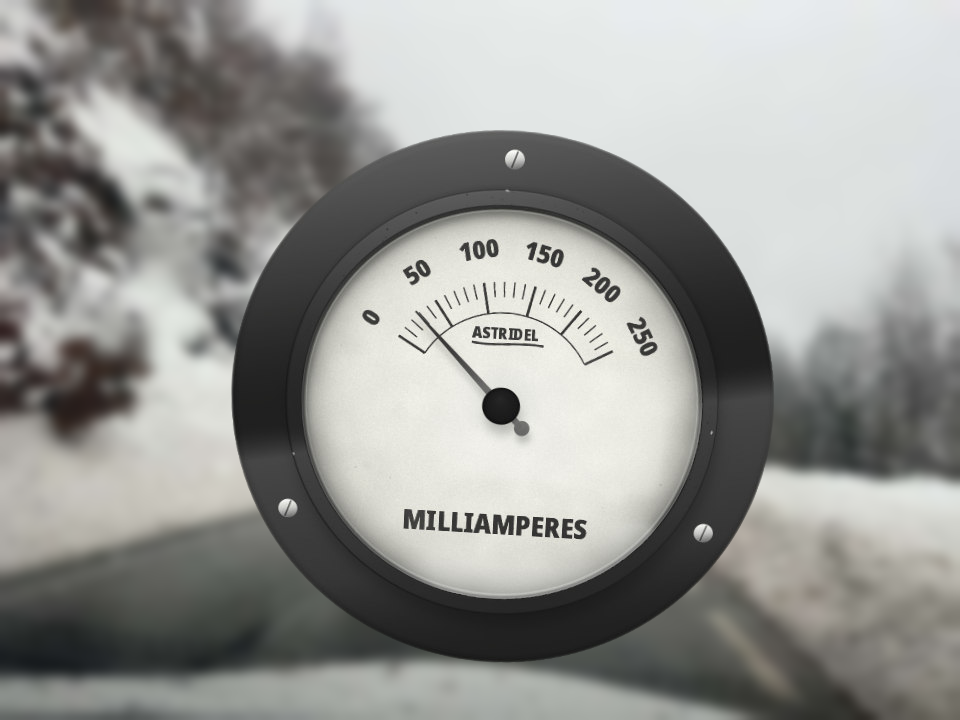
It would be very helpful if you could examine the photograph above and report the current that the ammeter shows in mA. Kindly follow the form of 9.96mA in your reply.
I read 30mA
